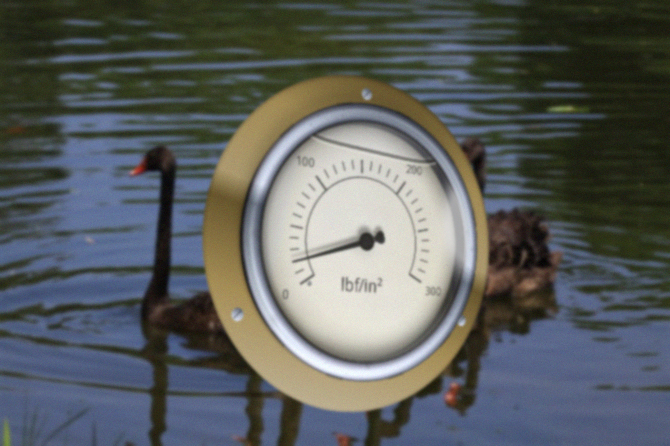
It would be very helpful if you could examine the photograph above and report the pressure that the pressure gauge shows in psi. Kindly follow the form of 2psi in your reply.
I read 20psi
